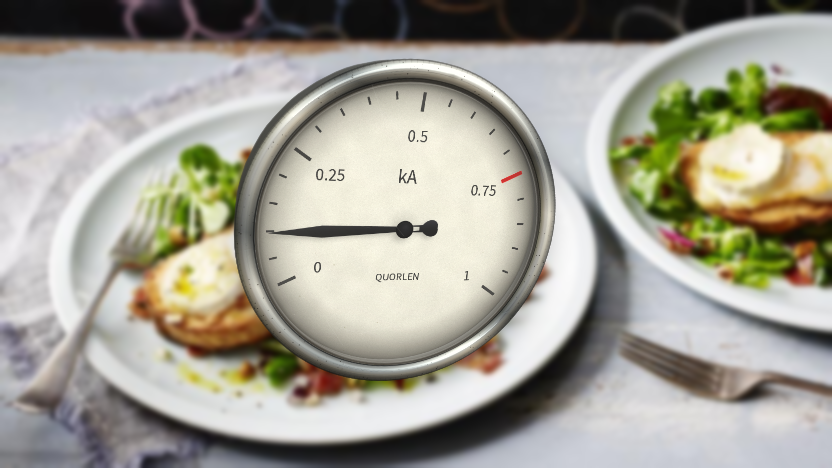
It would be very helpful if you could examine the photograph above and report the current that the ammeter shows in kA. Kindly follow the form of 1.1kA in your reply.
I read 0.1kA
